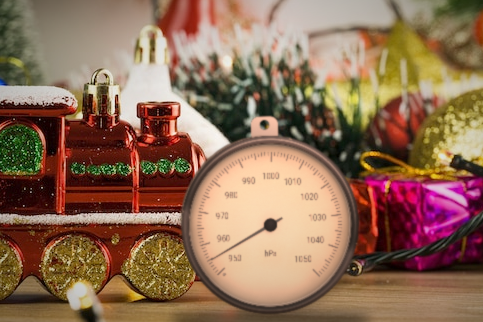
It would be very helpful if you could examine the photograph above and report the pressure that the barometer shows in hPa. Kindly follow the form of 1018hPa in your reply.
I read 955hPa
